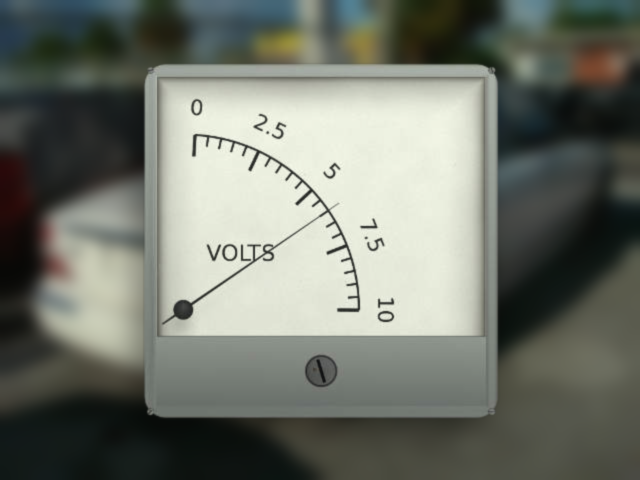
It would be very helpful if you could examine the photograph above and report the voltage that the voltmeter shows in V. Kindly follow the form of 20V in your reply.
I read 6V
